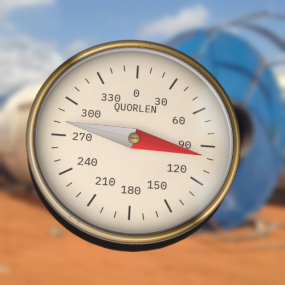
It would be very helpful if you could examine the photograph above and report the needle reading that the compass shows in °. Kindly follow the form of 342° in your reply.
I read 100°
